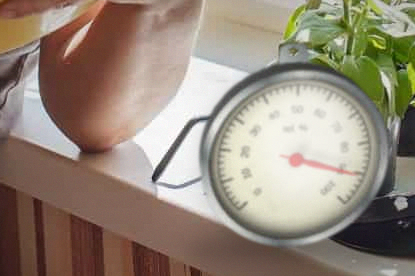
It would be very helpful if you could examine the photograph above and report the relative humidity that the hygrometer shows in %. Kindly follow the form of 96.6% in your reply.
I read 90%
